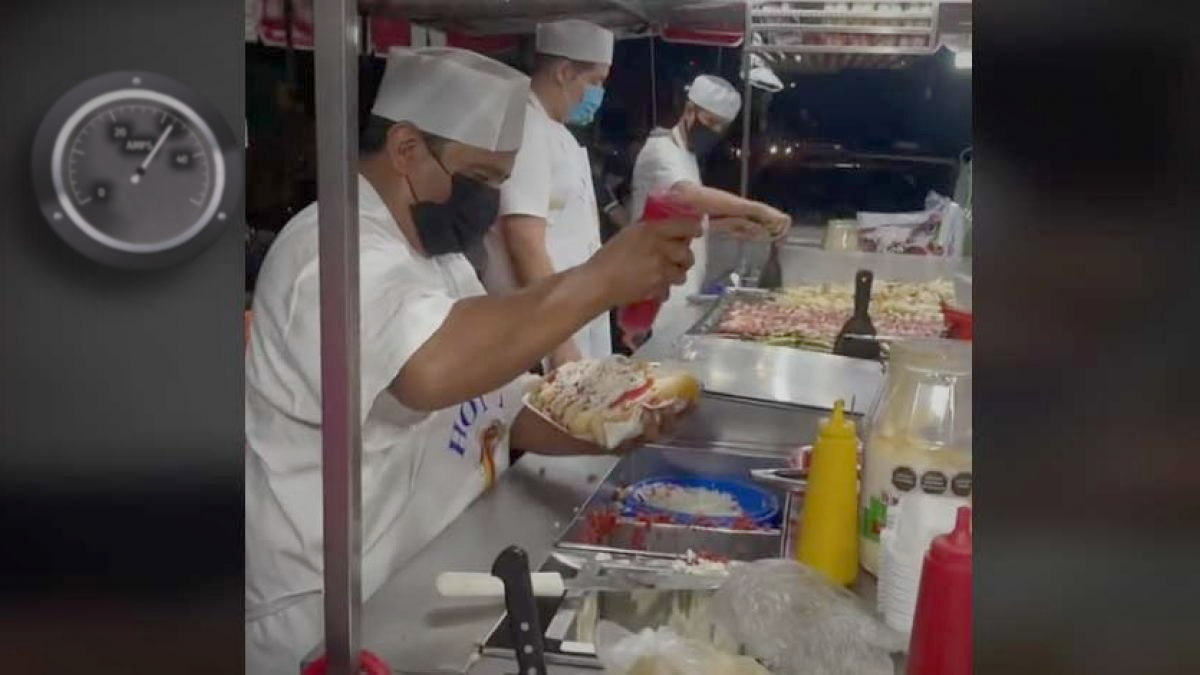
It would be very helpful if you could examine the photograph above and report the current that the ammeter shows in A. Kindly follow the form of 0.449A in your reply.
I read 32A
